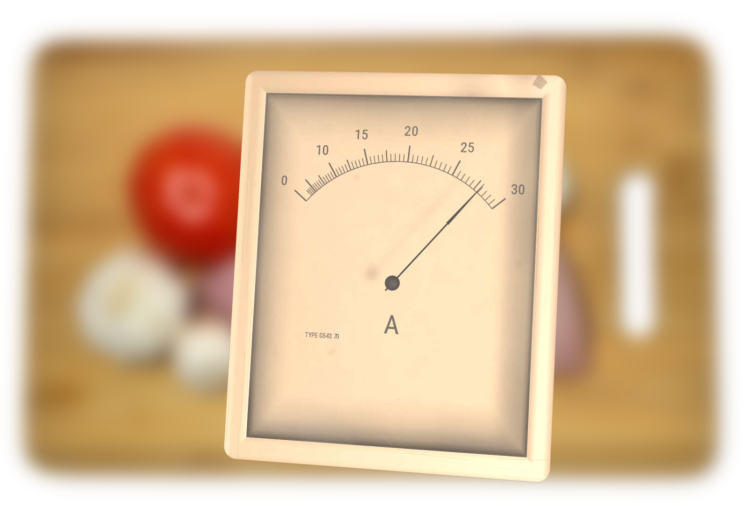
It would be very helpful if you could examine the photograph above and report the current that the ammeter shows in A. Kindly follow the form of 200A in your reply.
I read 28A
